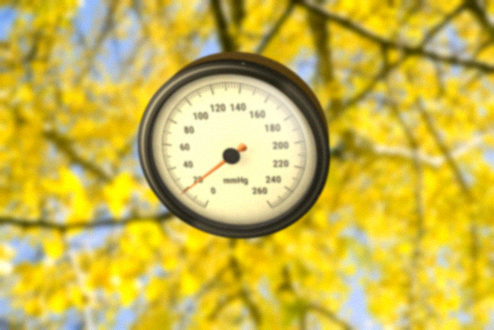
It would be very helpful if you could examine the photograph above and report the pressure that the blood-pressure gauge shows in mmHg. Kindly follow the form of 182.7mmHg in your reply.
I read 20mmHg
